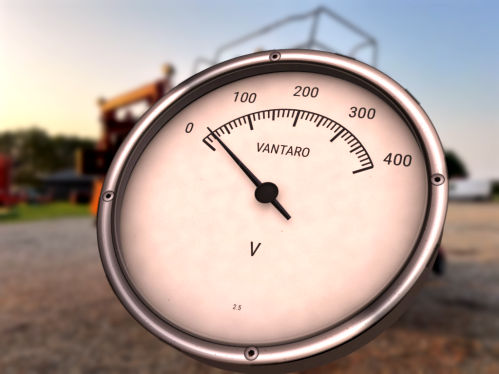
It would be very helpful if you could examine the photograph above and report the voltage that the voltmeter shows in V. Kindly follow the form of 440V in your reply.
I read 20V
